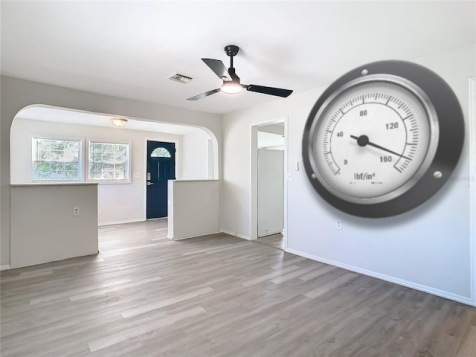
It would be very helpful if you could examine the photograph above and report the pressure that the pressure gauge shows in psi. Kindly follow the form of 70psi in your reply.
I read 150psi
